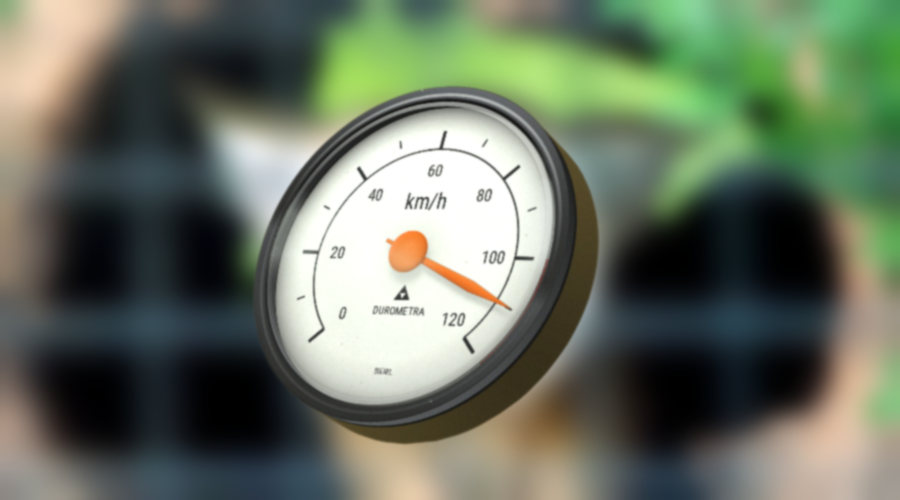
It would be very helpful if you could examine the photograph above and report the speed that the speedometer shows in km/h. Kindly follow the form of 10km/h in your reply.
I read 110km/h
